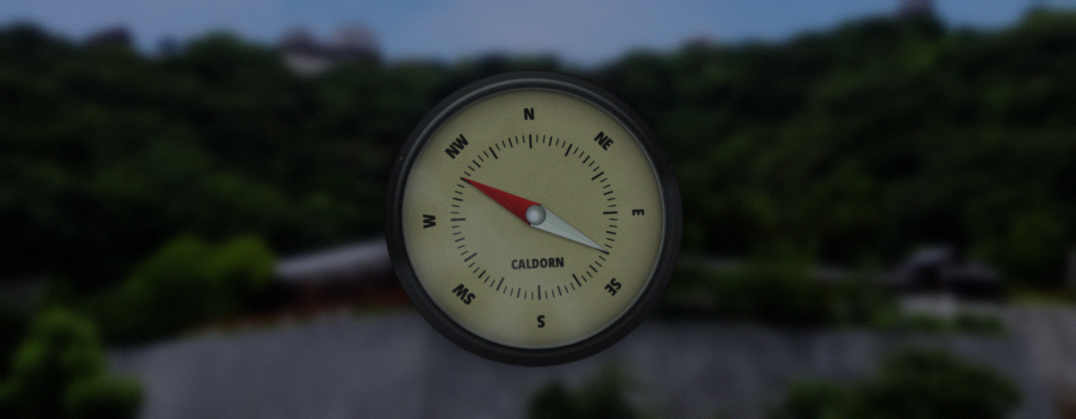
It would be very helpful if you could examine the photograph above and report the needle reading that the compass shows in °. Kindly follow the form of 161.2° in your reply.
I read 300°
